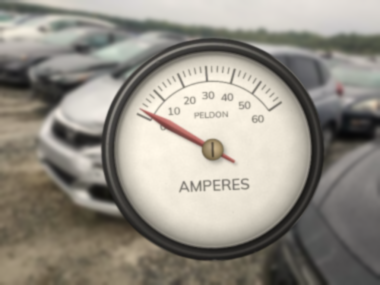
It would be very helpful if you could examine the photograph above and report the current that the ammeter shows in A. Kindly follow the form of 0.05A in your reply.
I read 2A
